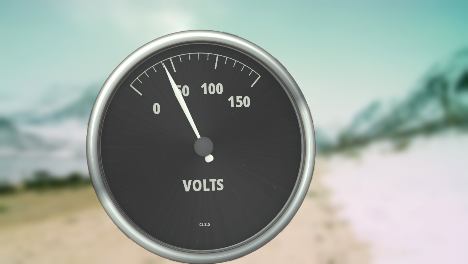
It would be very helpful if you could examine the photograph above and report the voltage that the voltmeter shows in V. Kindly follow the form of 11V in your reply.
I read 40V
